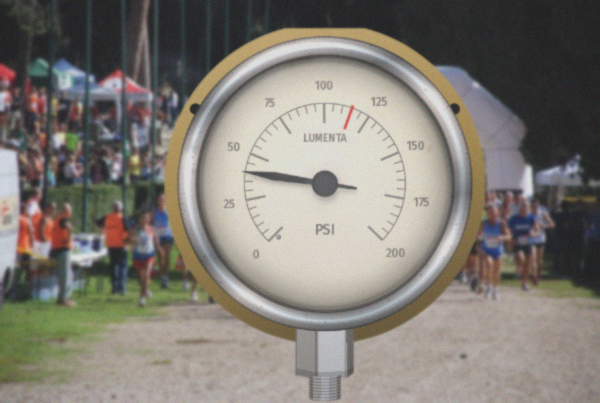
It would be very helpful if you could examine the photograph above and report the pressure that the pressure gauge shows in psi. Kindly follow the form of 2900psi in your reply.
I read 40psi
